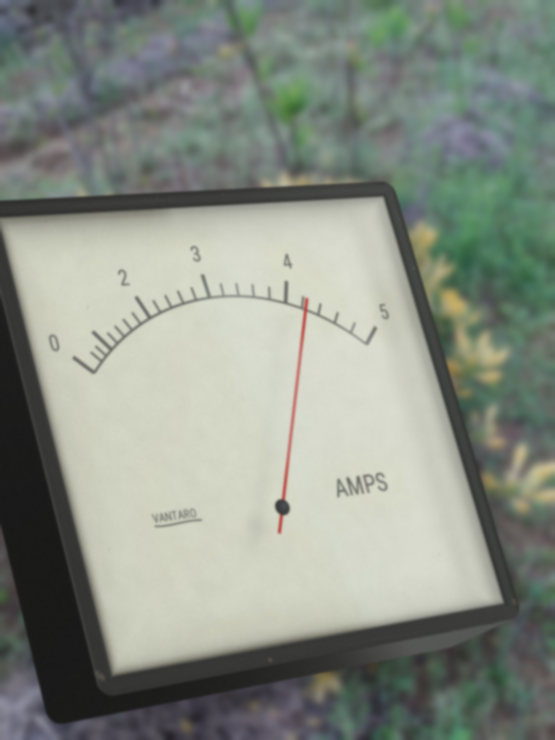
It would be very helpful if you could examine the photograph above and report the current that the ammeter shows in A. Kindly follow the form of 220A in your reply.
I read 4.2A
